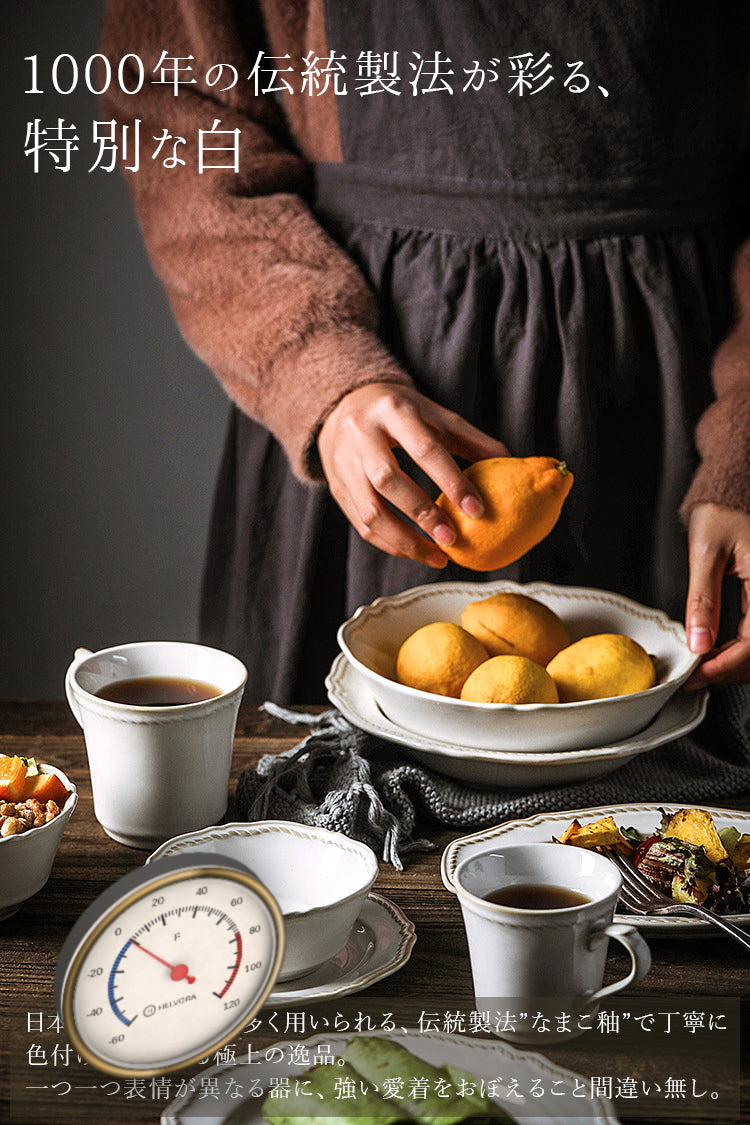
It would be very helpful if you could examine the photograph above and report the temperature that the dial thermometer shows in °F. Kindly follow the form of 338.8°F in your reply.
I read 0°F
